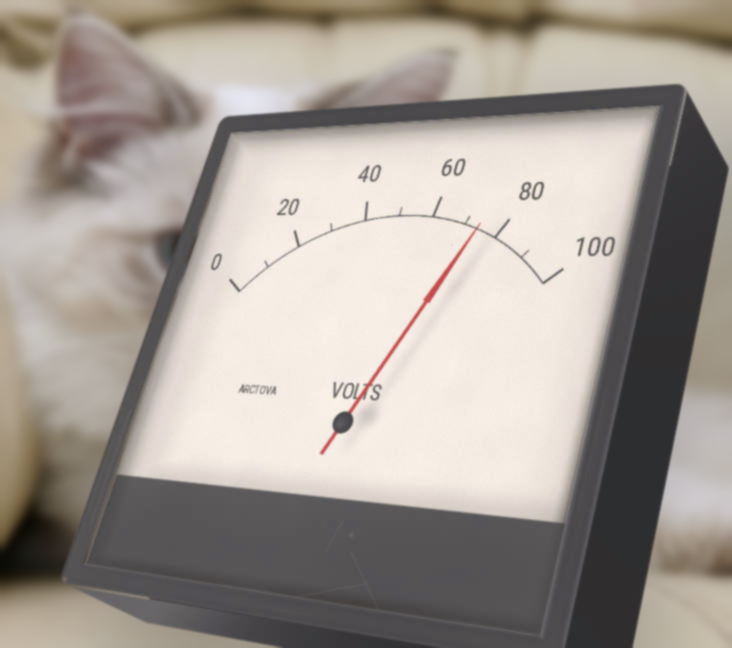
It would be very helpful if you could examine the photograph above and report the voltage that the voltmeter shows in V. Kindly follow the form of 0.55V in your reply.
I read 75V
